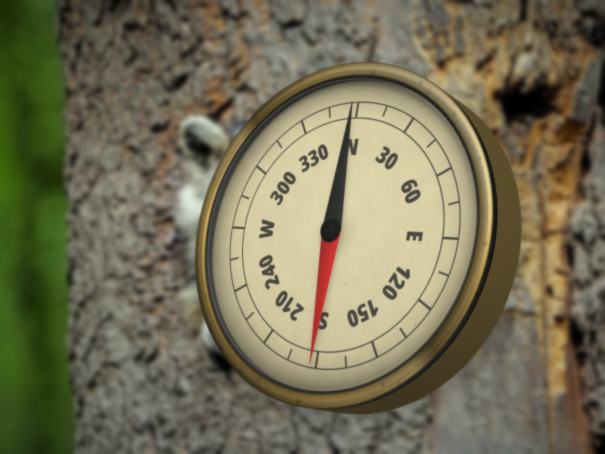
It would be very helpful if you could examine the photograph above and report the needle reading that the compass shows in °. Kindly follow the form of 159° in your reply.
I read 180°
